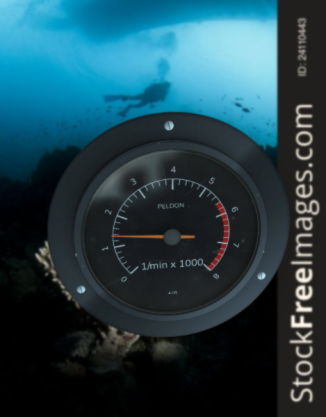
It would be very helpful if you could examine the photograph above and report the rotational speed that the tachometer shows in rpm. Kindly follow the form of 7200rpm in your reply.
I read 1400rpm
